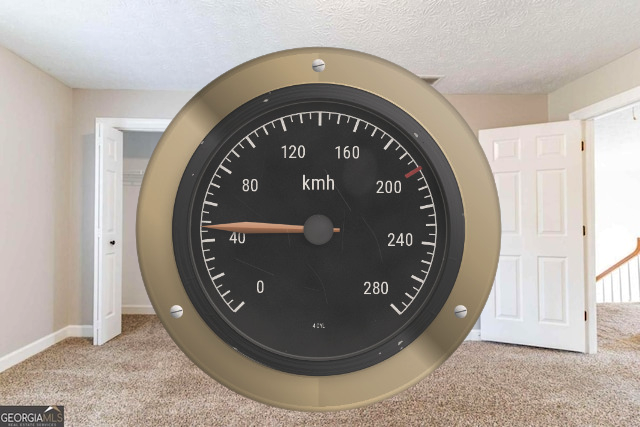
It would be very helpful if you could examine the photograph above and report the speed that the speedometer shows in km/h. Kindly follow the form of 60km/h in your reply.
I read 47.5km/h
